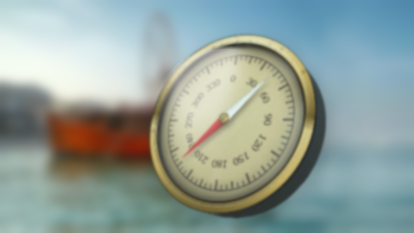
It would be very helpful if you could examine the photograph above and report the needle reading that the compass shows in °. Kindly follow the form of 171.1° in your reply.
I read 225°
